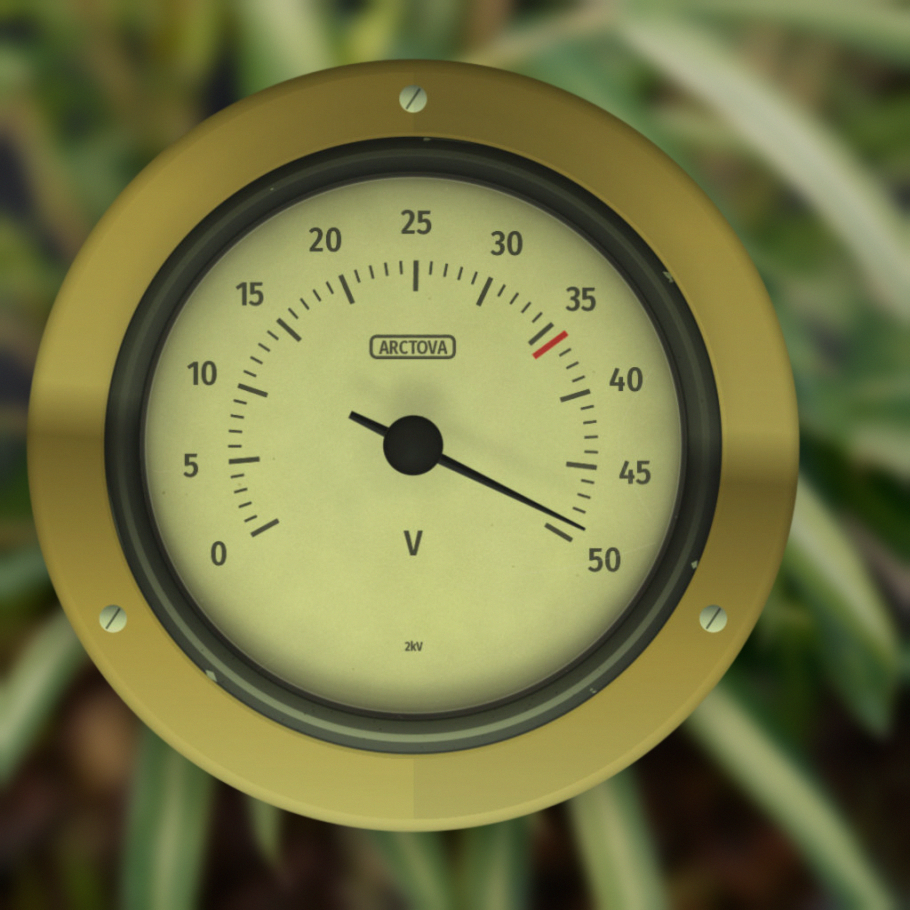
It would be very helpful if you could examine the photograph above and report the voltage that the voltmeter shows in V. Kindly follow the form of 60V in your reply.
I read 49V
